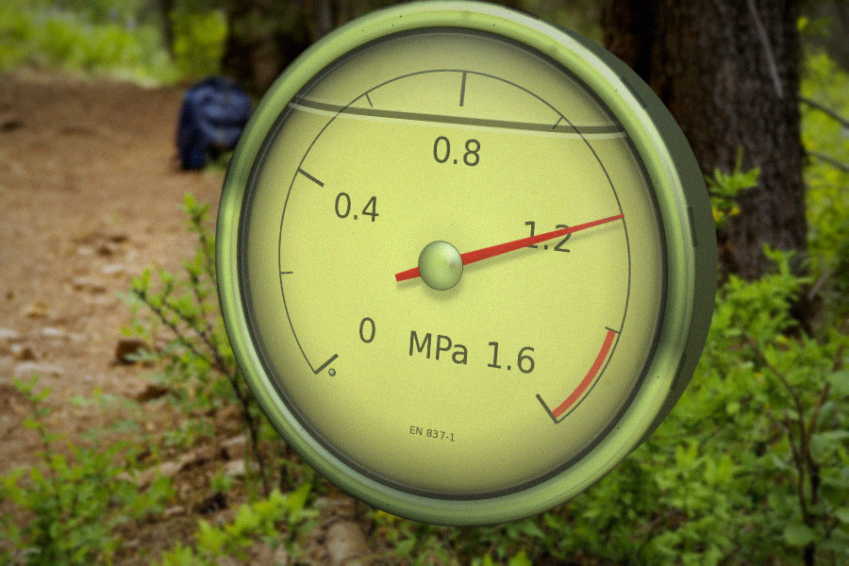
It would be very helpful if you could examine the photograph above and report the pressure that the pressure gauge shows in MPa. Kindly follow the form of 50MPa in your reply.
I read 1.2MPa
